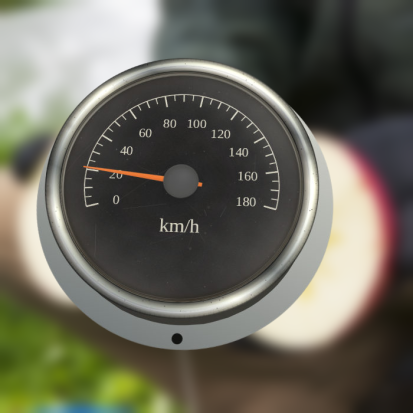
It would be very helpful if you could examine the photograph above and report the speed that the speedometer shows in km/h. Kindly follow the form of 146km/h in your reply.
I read 20km/h
